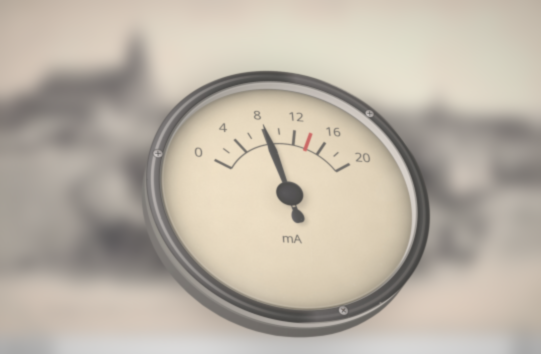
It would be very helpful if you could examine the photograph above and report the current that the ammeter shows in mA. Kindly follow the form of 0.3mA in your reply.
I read 8mA
